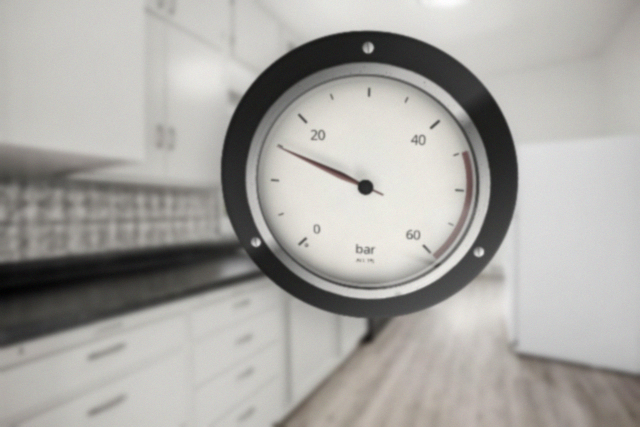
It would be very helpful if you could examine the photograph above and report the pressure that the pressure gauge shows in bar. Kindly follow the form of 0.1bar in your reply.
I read 15bar
